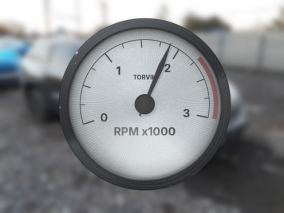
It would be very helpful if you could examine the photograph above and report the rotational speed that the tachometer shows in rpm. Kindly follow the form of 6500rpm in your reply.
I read 1875rpm
